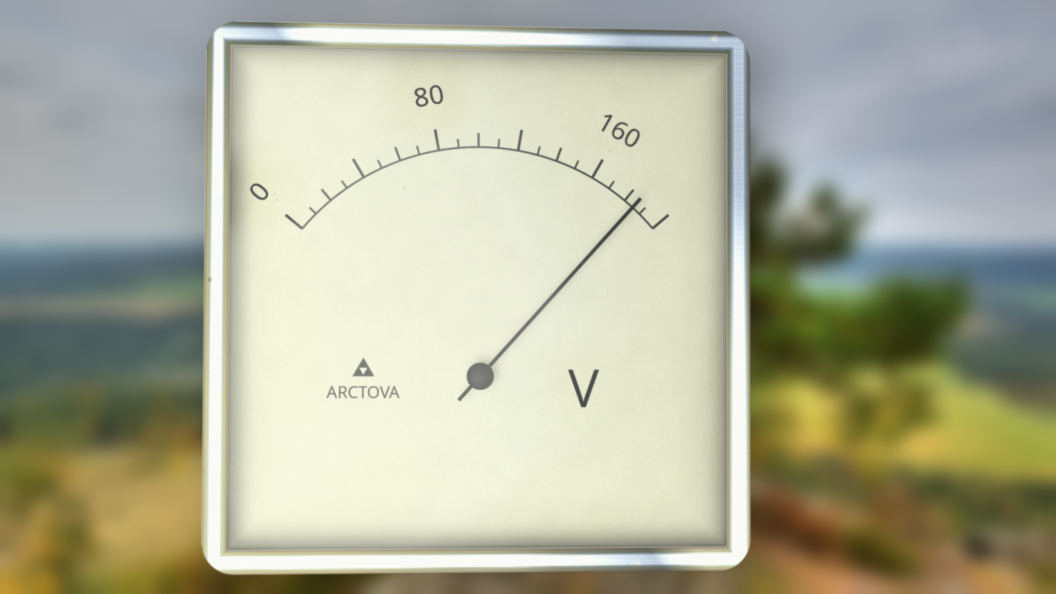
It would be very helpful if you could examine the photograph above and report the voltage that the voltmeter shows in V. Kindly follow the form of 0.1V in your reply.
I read 185V
